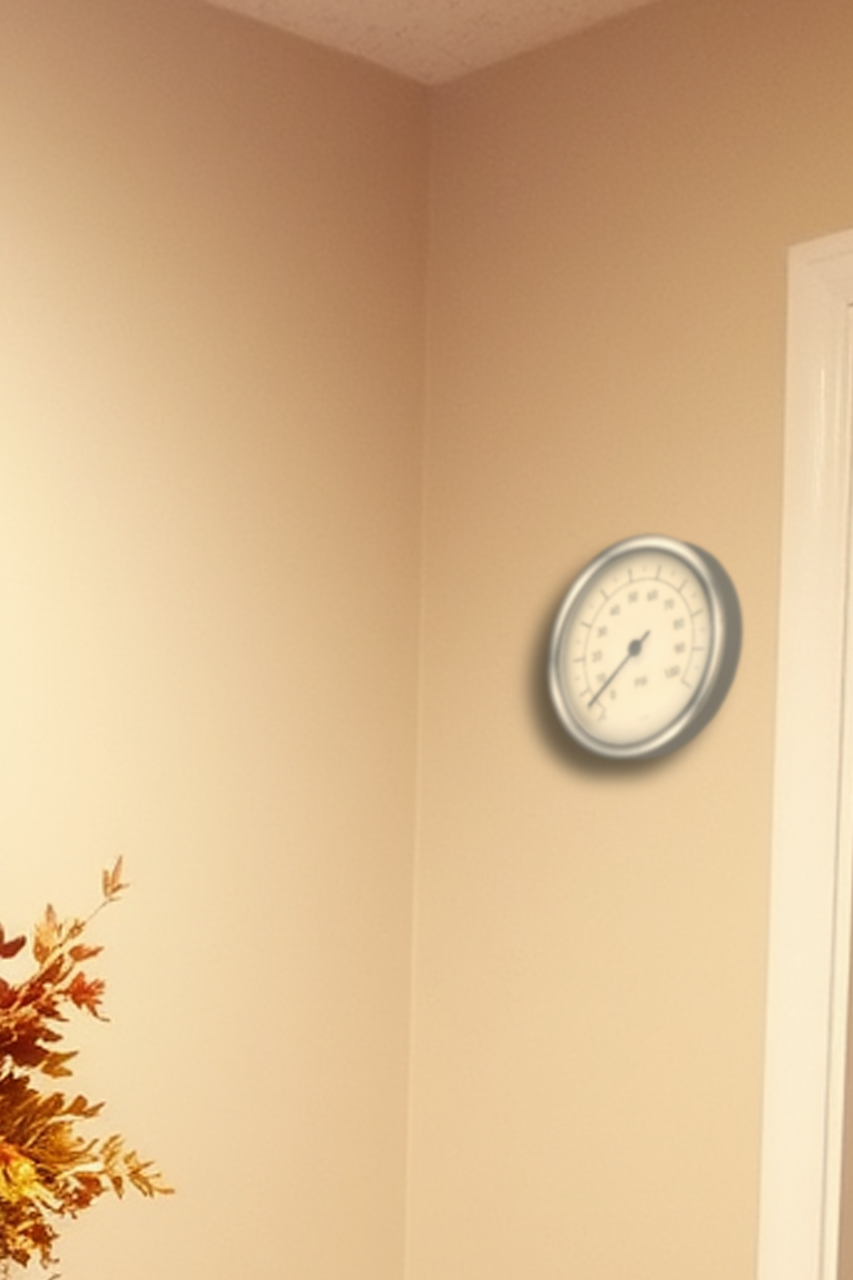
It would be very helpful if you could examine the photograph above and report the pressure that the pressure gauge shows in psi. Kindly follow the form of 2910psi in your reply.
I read 5psi
